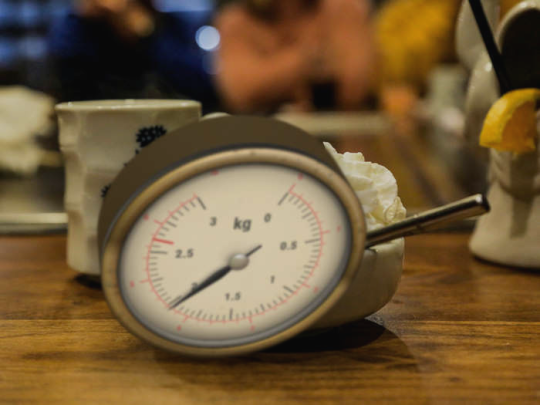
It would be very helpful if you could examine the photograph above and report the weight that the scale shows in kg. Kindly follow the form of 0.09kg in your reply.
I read 2kg
